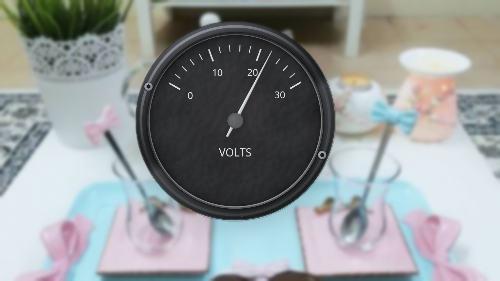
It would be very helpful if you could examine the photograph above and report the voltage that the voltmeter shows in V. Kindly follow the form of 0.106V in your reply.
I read 22V
